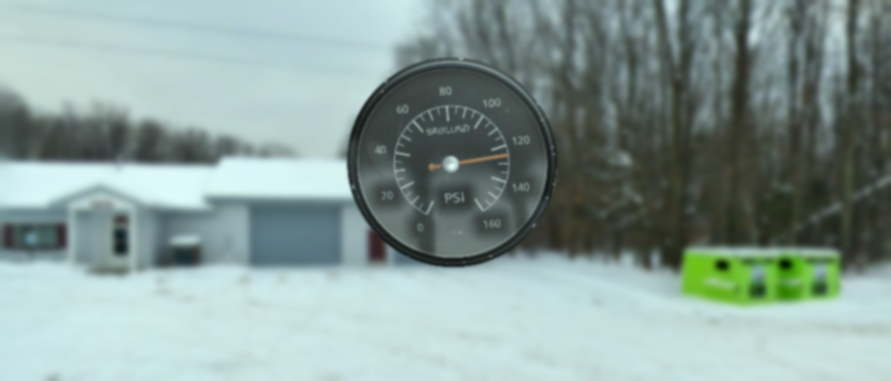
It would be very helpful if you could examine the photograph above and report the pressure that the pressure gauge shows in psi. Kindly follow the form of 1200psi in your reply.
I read 125psi
